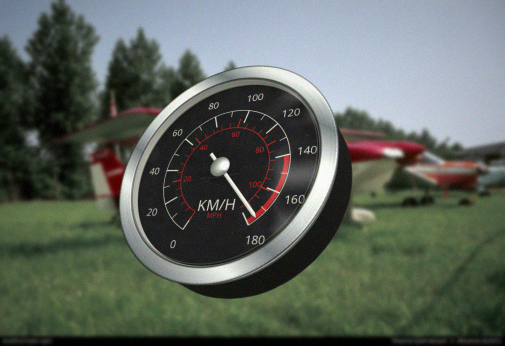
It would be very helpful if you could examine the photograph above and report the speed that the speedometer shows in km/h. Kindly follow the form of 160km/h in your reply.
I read 175km/h
